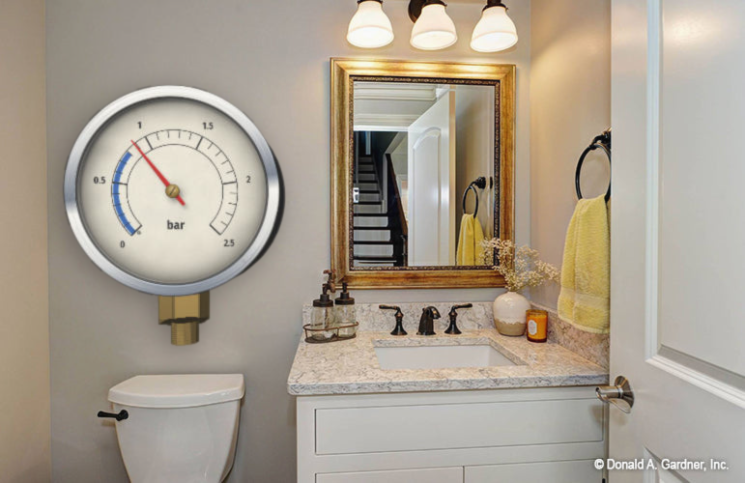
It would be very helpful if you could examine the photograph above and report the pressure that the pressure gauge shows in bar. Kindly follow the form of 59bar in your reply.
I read 0.9bar
